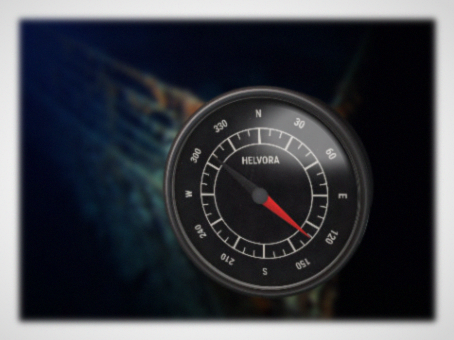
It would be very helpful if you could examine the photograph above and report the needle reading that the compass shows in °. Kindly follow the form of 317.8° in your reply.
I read 130°
